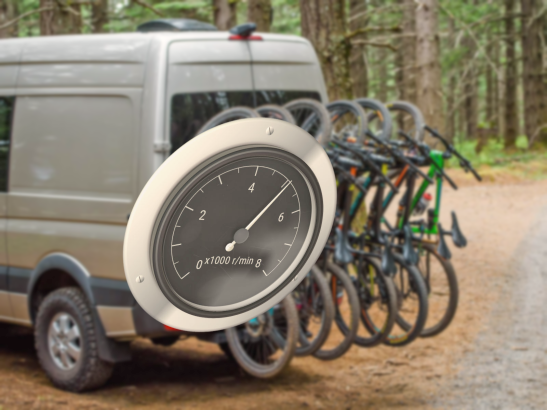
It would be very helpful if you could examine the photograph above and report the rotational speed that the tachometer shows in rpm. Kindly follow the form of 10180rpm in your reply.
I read 5000rpm
